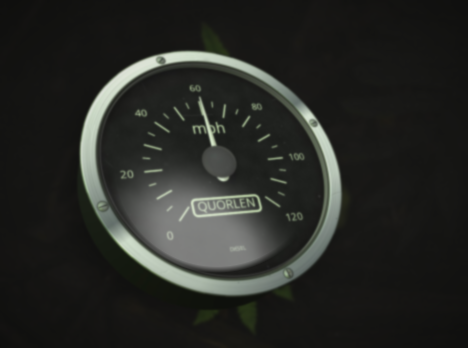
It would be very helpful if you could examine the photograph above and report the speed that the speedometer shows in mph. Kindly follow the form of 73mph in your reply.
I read 60mph
